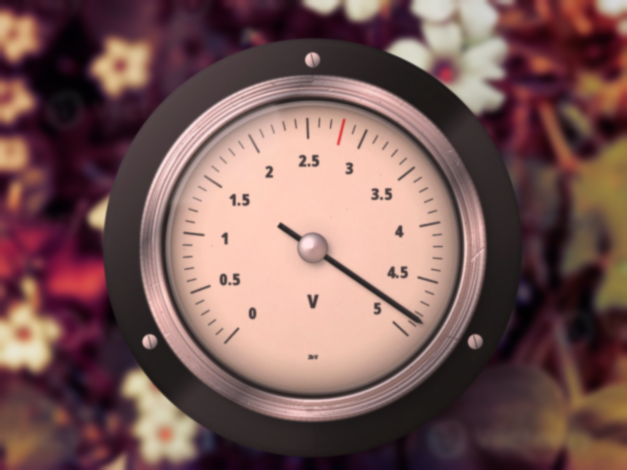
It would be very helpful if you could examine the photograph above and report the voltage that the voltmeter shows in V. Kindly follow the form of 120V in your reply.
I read 4.85V
